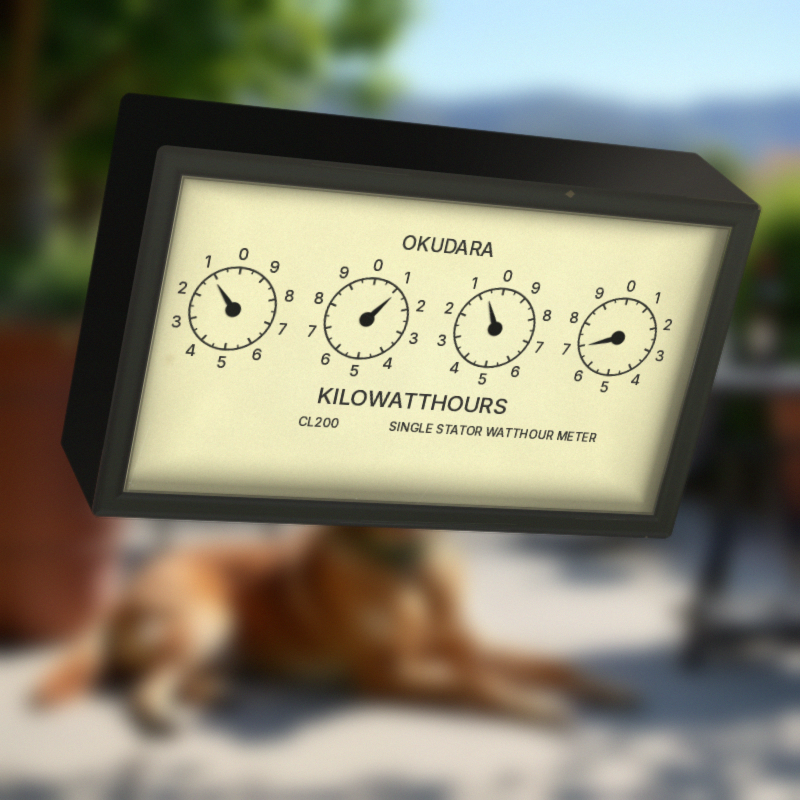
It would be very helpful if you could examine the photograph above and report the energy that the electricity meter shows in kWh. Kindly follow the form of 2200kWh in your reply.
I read 1107kWh
